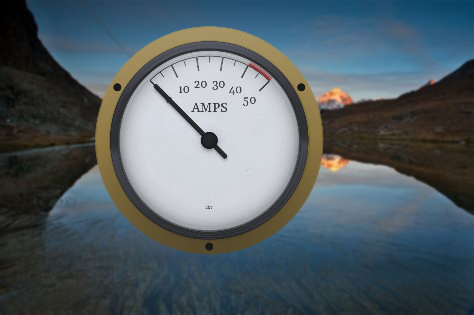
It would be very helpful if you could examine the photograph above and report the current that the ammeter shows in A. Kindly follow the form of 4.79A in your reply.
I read 0A
